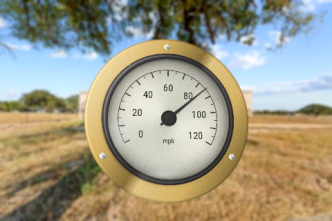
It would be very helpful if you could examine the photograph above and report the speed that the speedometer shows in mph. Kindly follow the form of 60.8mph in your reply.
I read 85mph
